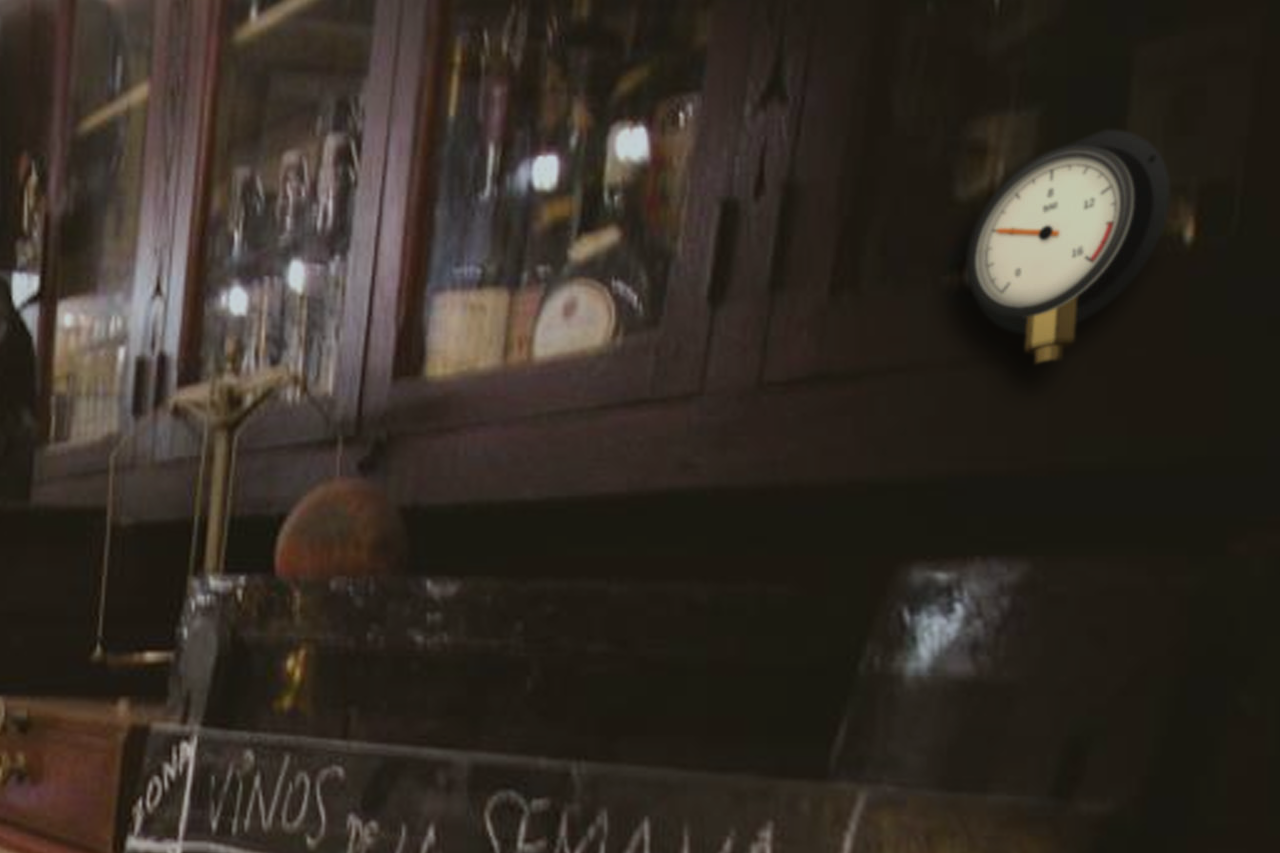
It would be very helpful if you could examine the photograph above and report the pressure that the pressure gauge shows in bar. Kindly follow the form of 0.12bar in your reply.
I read 4bar
